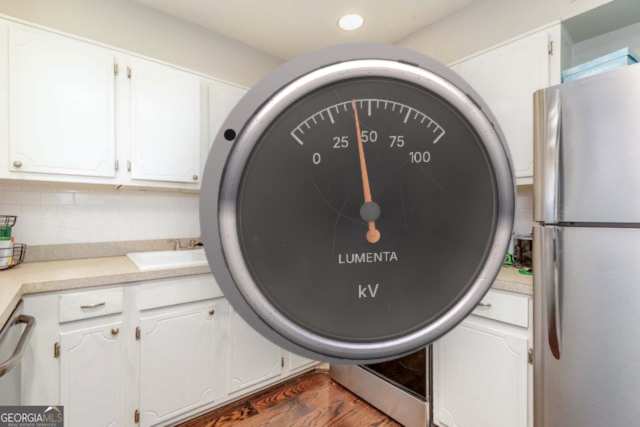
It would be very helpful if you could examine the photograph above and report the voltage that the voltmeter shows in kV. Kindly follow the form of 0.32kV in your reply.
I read 40kV
